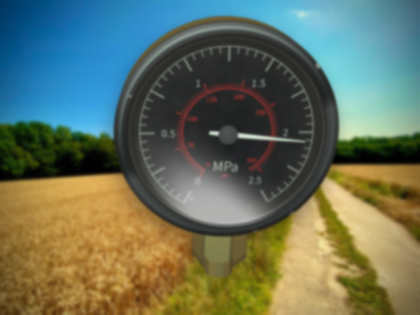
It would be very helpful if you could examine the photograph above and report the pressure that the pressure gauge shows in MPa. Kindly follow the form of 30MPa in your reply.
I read 2.05MPa
